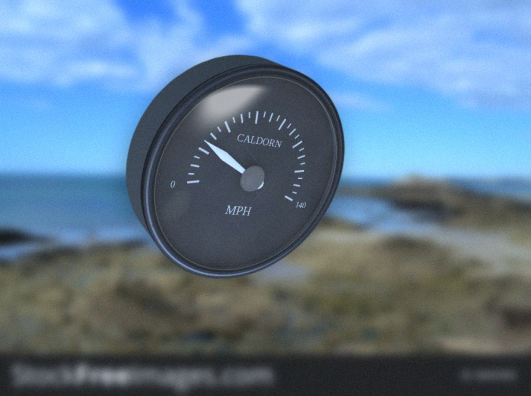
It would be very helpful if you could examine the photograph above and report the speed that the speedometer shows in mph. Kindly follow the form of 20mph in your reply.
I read 25mph
